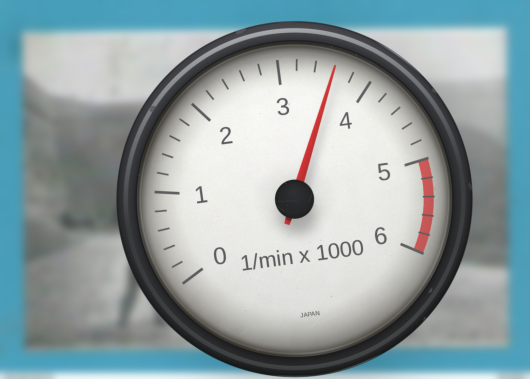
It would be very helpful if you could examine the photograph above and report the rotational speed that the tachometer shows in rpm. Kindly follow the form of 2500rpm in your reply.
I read 3600rpm
